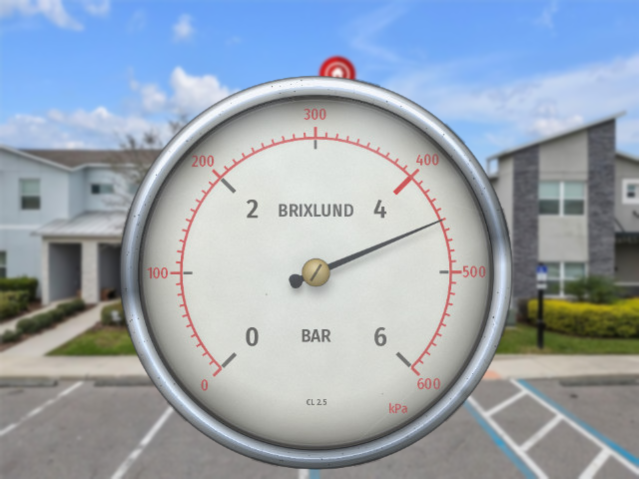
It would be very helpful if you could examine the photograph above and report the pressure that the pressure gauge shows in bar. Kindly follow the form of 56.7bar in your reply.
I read 4.5bar
